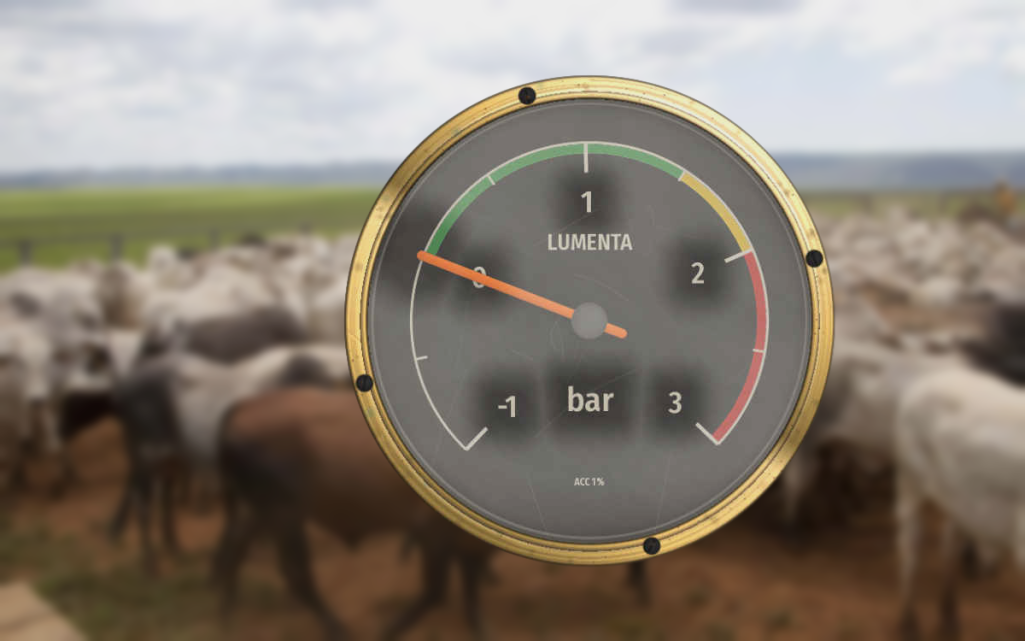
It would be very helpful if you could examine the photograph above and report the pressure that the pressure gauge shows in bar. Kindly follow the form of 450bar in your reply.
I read 0bar
